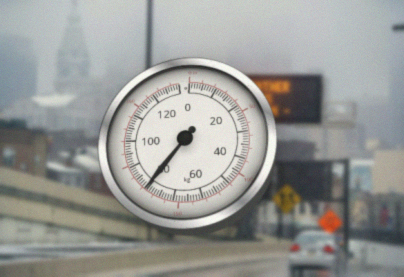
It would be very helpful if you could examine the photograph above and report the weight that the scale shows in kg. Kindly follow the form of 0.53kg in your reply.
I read 80kg
